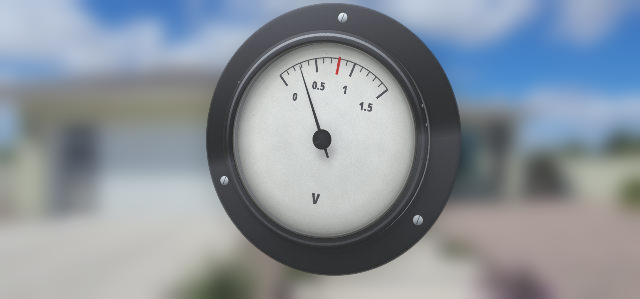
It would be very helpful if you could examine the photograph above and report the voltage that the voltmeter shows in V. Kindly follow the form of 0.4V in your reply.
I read 0.3V
